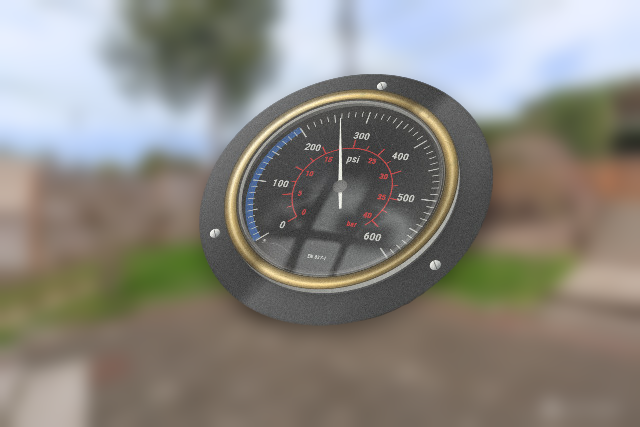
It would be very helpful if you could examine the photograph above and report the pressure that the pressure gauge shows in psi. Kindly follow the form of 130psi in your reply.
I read 260psi
